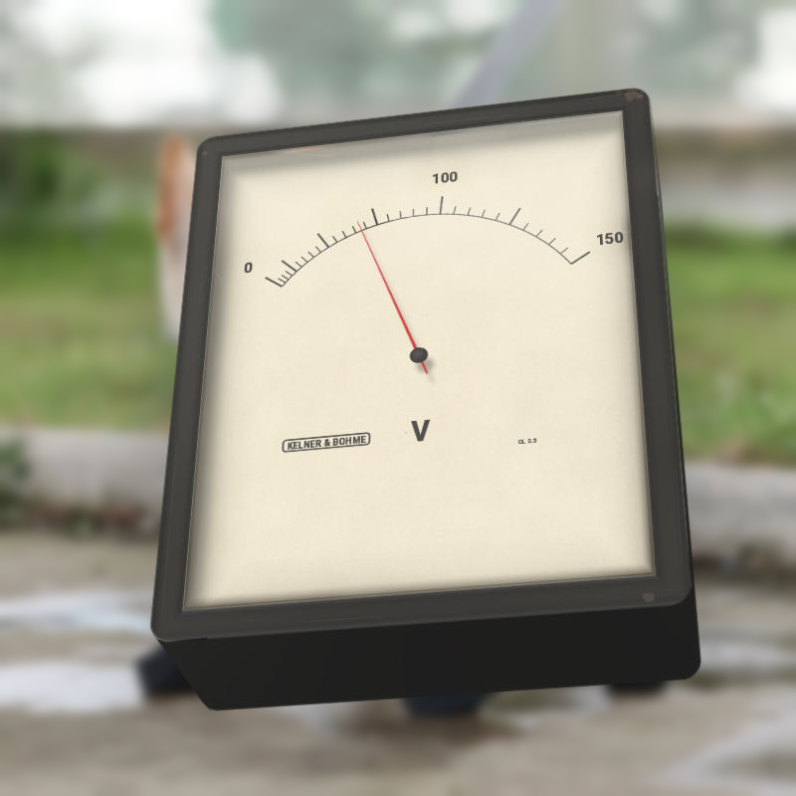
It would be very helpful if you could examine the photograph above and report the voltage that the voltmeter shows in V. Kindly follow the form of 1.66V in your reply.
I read 67.5V
